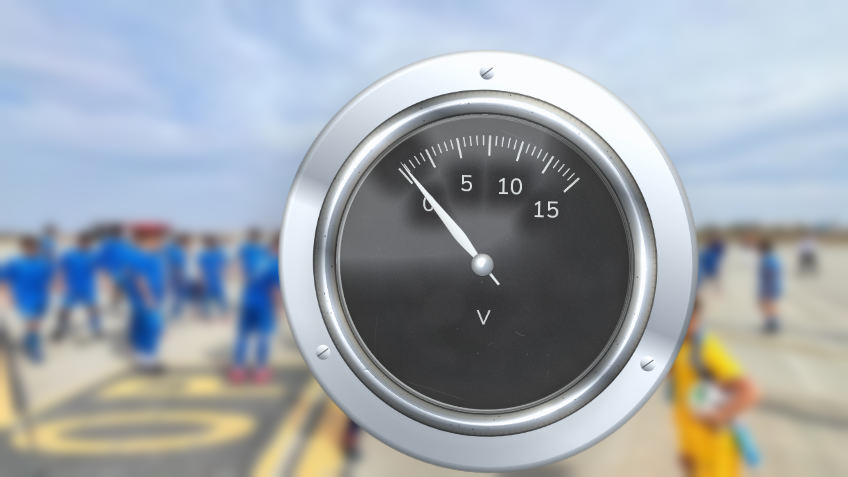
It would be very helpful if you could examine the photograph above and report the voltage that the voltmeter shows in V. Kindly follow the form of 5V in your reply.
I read 0.5V
